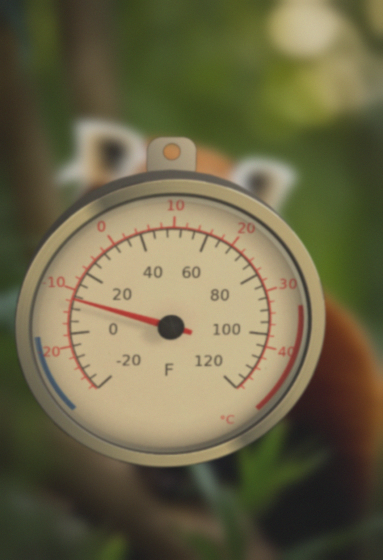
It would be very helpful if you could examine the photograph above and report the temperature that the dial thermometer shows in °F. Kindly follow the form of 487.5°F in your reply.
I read 12°F
